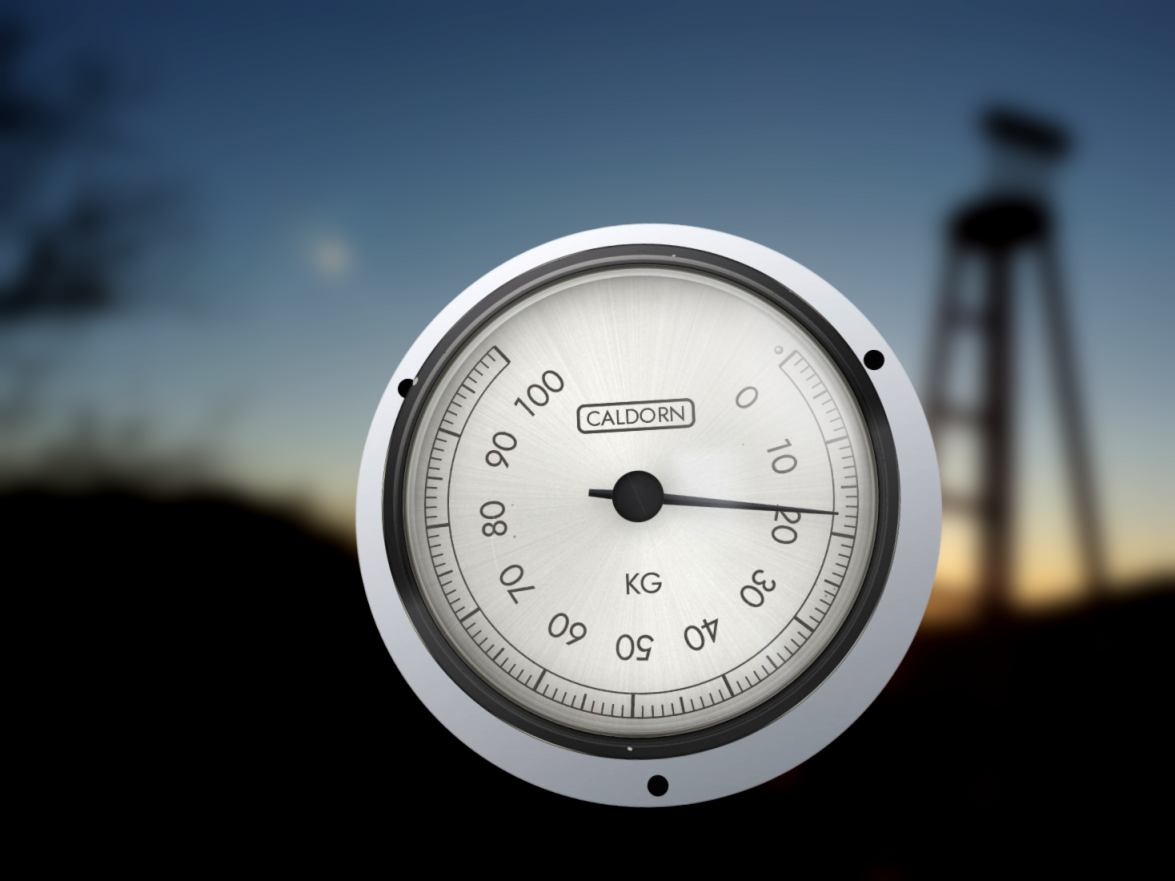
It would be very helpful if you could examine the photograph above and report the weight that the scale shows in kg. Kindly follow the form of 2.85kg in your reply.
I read 18kg
